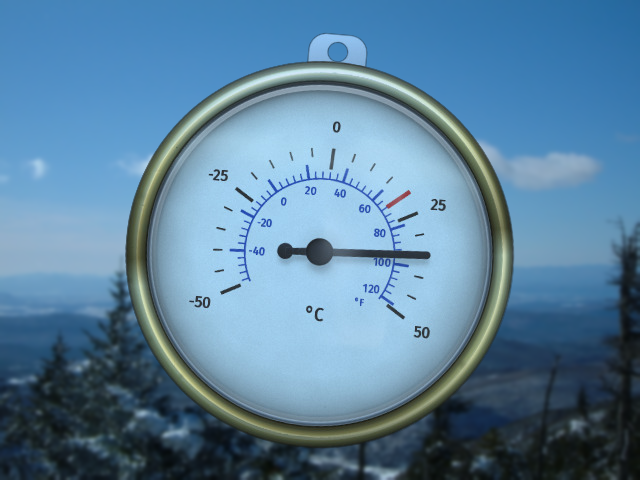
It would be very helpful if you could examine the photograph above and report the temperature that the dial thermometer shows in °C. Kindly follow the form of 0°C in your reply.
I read 35°C
